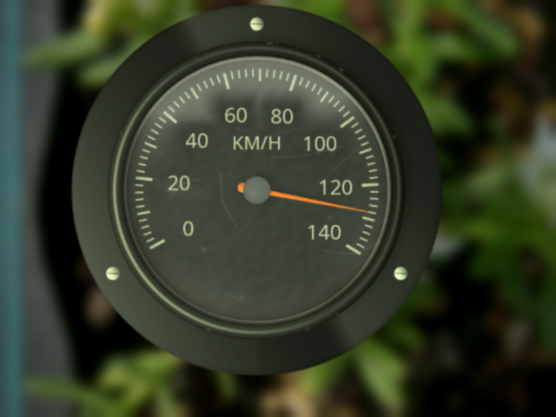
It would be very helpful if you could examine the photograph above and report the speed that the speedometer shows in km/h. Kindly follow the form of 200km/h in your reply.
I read 128km/h
